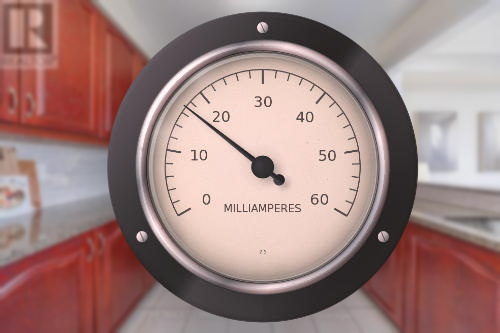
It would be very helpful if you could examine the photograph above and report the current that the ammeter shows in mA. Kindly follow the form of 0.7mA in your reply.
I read 17mA
